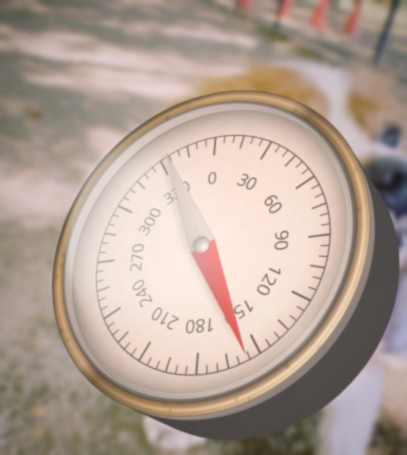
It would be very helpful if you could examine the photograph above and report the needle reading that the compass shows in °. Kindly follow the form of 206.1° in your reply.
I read 155°
